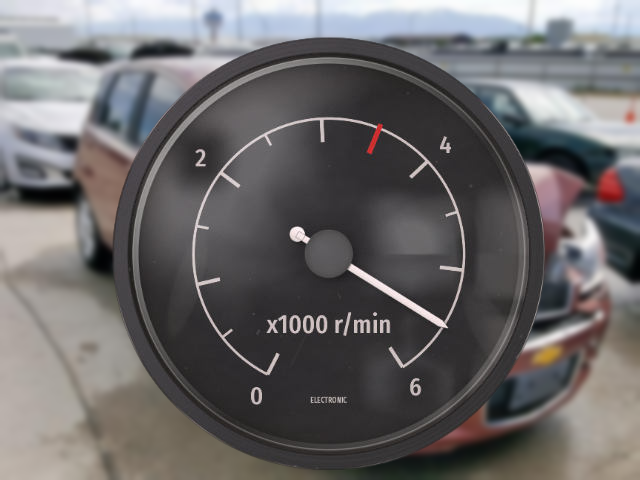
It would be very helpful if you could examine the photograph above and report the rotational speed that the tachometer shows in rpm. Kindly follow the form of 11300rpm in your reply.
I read 5500rpm
